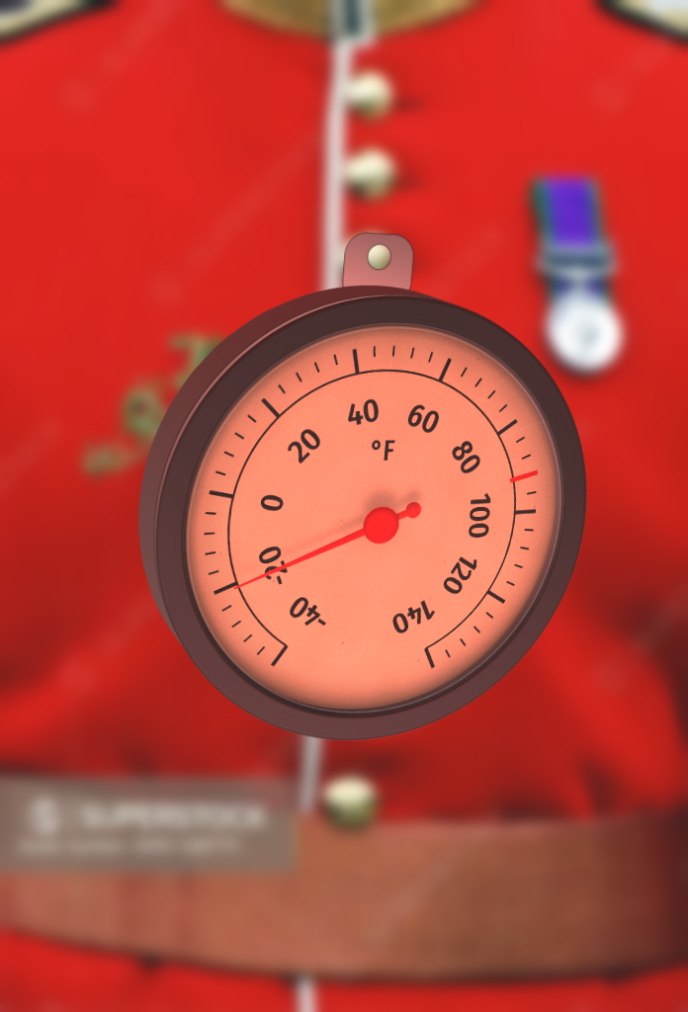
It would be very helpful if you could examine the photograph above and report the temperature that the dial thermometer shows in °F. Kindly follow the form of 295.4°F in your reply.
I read -20°F
